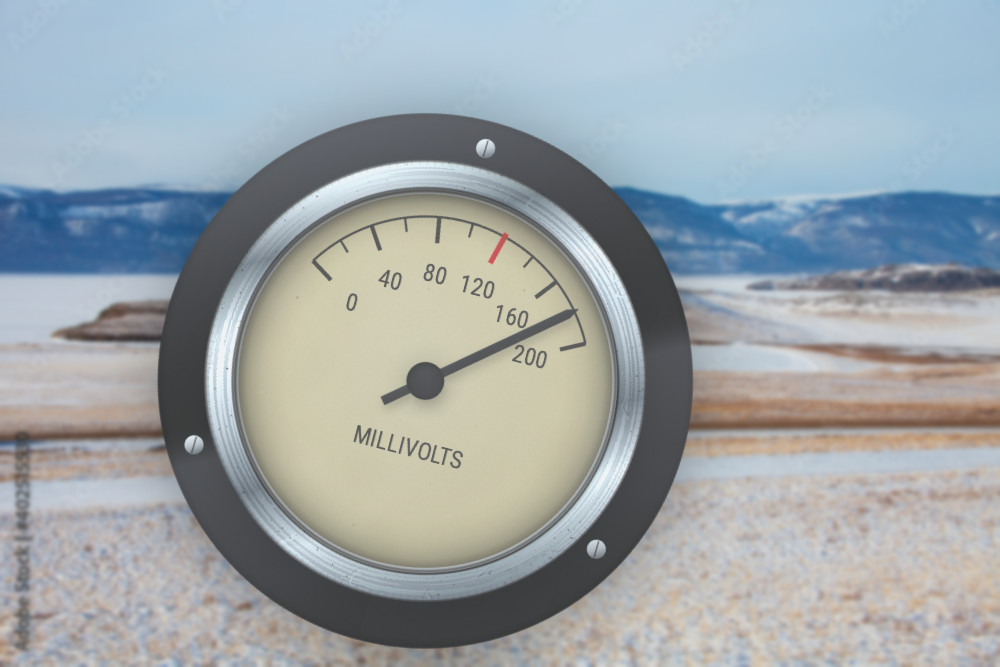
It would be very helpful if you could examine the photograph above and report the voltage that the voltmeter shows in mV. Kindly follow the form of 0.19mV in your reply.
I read 180mV
